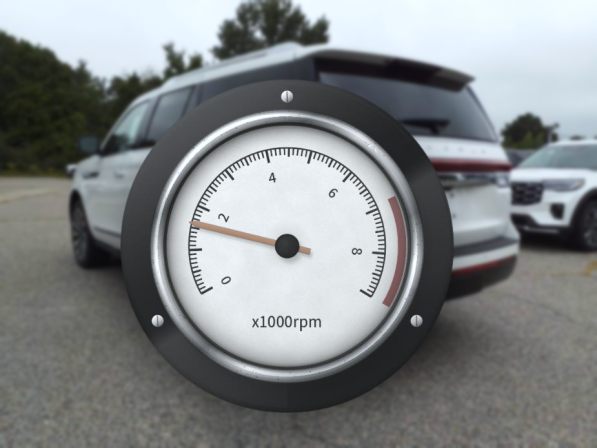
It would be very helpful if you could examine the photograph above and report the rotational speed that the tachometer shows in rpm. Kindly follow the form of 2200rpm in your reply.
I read 1600rpm
